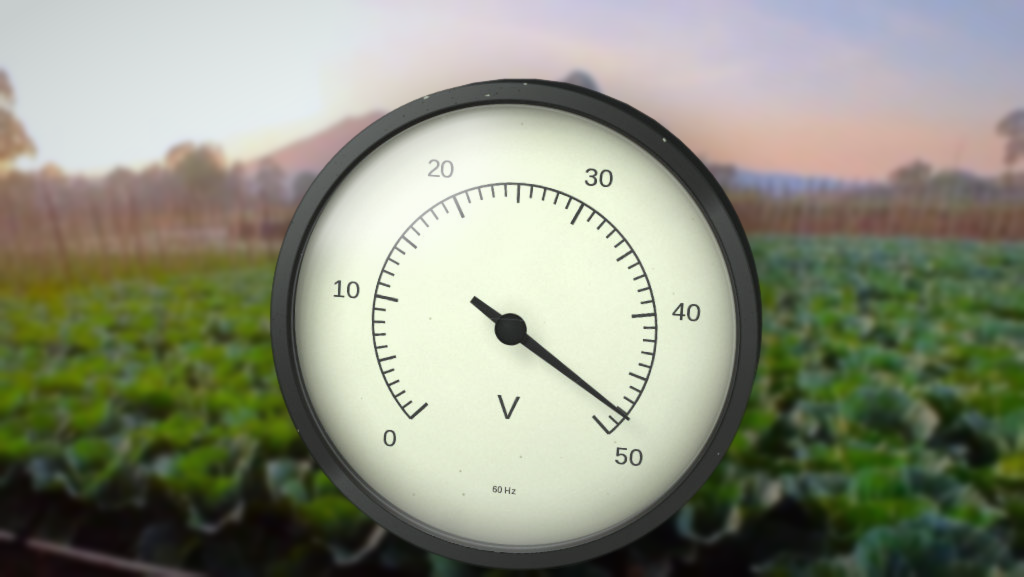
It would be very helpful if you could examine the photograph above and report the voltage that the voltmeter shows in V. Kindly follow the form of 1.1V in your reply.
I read 48V
